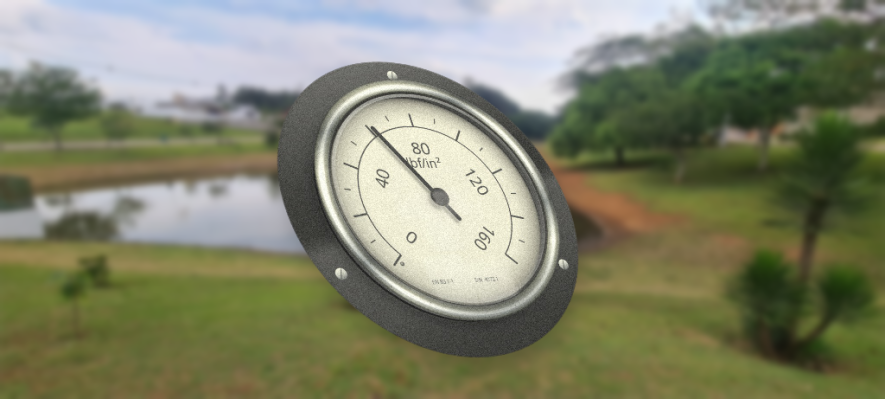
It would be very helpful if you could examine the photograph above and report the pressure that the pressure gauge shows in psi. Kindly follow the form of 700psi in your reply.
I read 60psi
